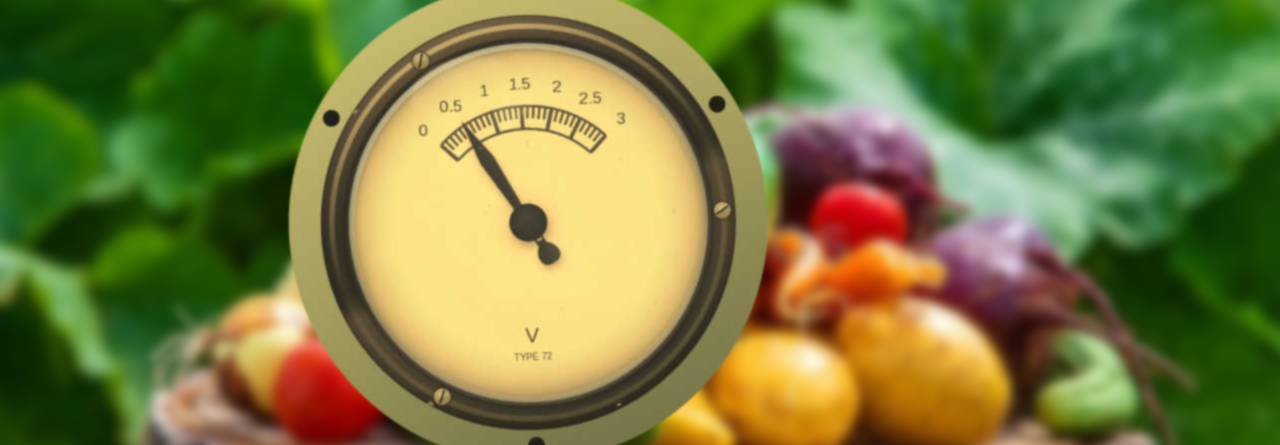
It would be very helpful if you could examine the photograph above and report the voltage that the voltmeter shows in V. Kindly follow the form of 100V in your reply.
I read 0.5V
